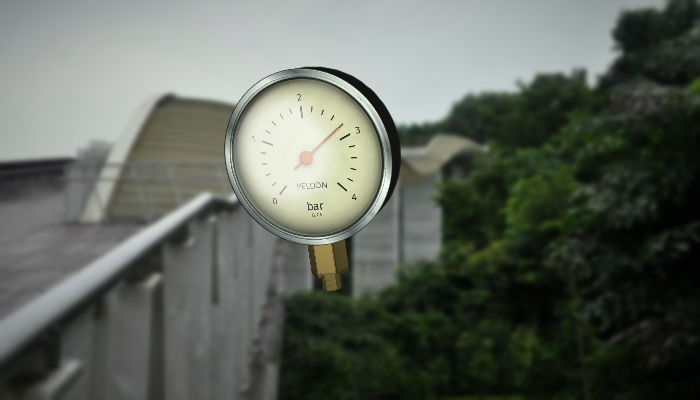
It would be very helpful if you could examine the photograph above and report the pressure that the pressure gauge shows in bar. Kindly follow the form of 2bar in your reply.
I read 2.8bar
